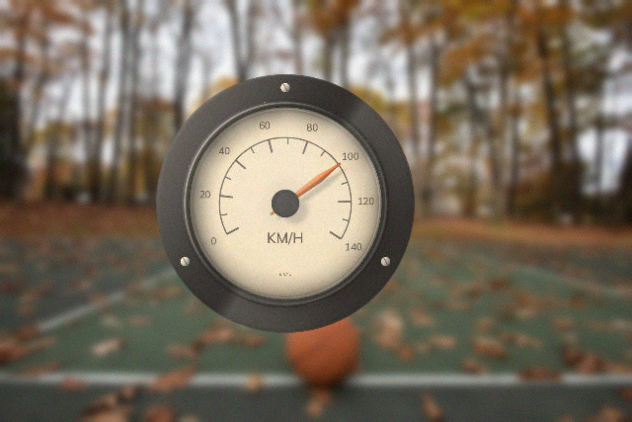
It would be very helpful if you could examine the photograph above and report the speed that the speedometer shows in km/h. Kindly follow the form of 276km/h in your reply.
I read 100km/h
